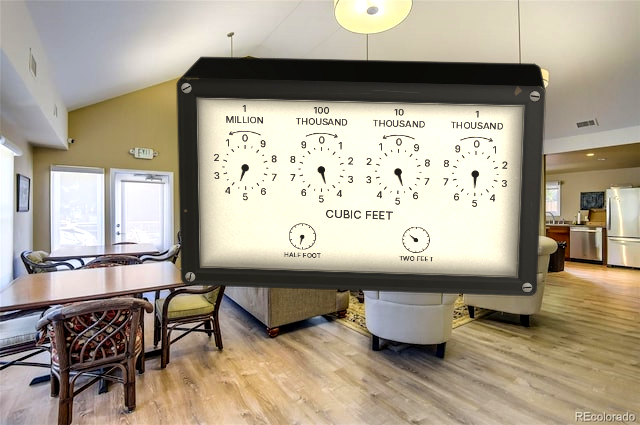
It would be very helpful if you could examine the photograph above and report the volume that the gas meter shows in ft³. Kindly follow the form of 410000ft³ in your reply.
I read 445500ft³
